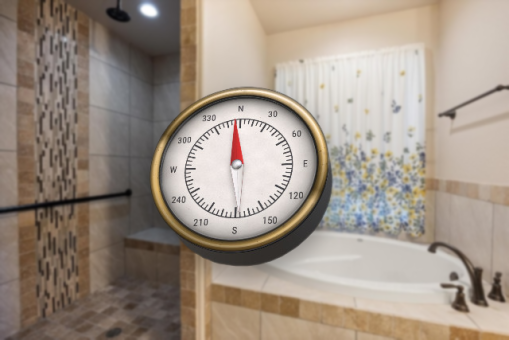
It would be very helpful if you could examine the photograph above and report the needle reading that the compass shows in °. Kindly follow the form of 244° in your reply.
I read 355°
